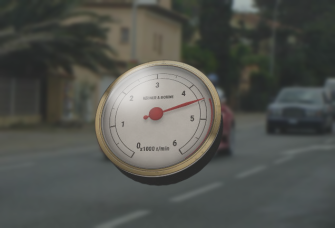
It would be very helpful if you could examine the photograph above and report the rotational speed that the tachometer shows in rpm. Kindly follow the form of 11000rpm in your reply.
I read 4500rpm
